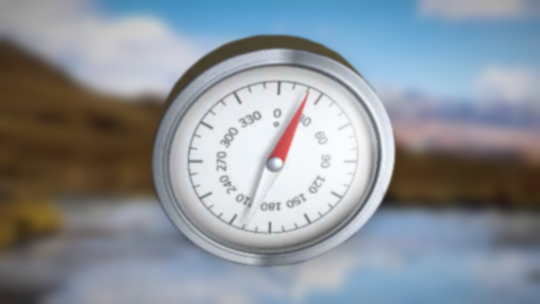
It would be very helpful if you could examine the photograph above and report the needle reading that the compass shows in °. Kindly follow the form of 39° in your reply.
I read 20°
